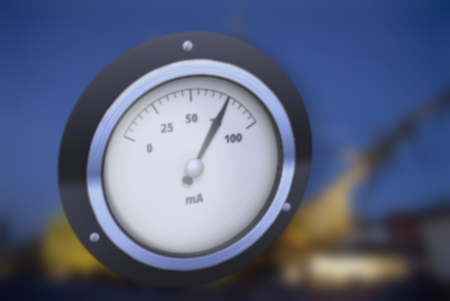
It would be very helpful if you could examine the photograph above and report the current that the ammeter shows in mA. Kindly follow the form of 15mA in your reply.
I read 75mA
